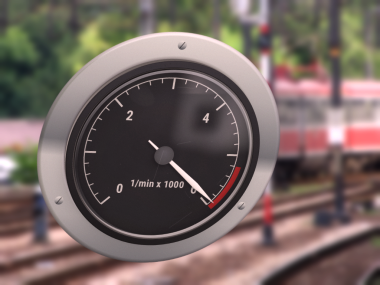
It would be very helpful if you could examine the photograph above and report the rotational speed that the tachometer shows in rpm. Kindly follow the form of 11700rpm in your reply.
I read 5900rpm
